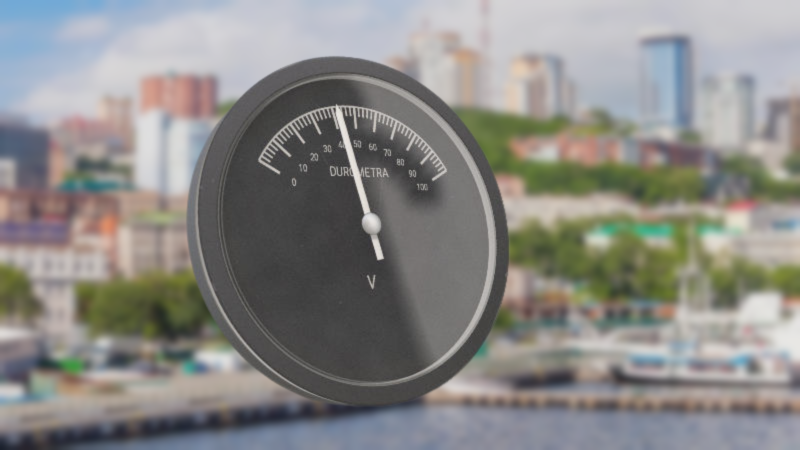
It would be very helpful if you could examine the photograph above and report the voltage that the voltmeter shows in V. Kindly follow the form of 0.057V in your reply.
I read 40V
